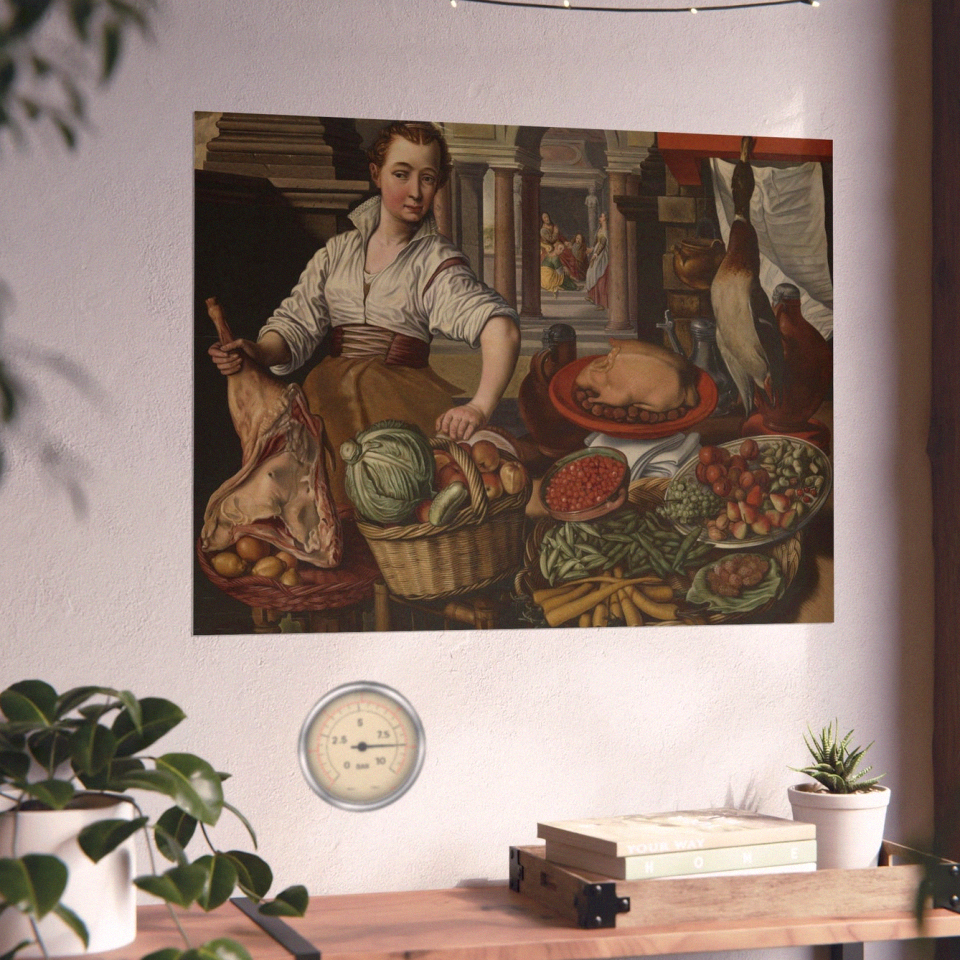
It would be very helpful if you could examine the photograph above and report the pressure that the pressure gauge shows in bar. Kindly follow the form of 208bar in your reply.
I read 8.5bar
